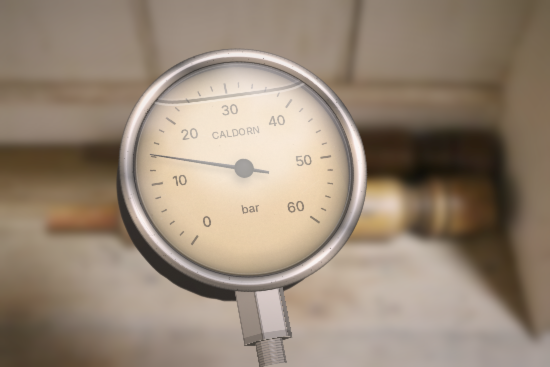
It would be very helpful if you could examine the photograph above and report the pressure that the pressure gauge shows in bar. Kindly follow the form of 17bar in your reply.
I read 14bar
